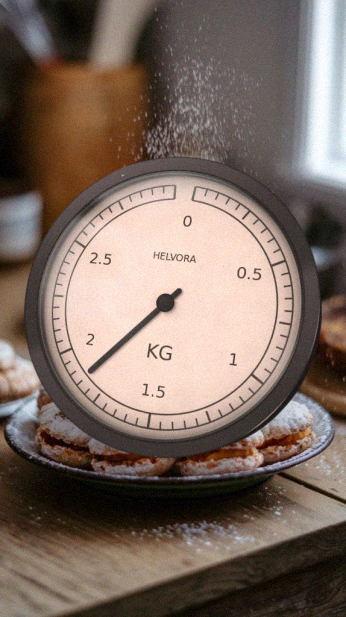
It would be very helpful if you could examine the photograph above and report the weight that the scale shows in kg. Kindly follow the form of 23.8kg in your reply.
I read 1.85kg
